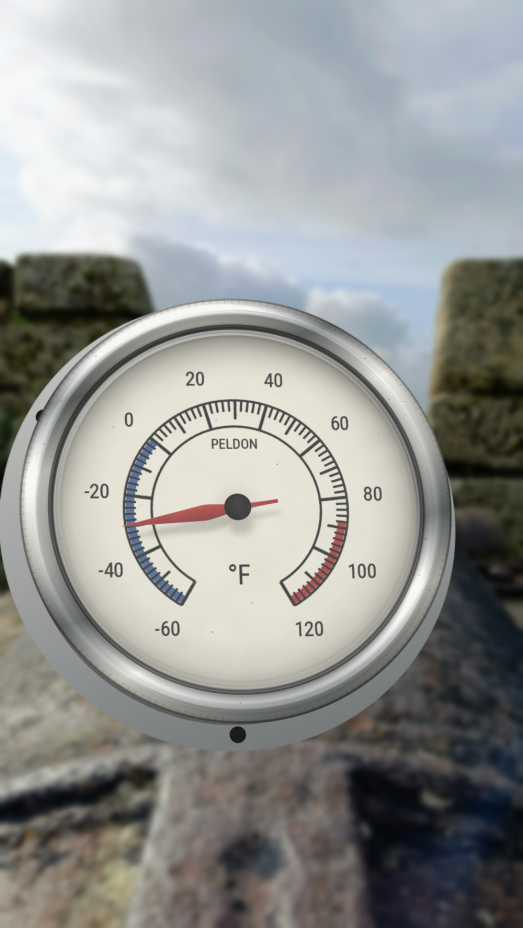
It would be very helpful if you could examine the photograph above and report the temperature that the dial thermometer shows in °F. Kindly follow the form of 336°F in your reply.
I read -30°F
